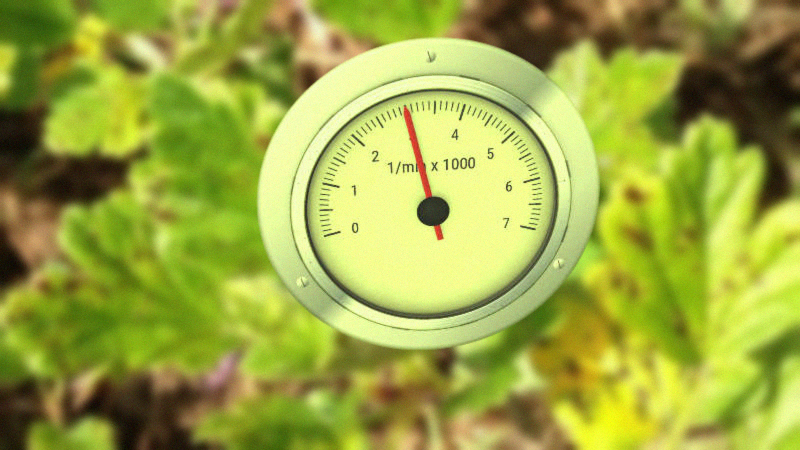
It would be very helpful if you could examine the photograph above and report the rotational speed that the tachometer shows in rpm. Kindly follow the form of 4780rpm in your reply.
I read 3000rpm
